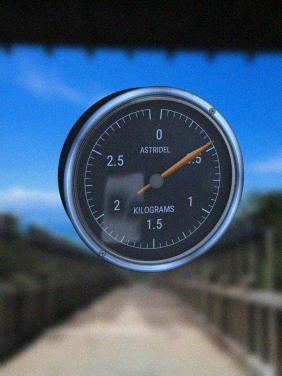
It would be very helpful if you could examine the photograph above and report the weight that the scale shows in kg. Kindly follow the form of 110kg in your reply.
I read 0.45kg
